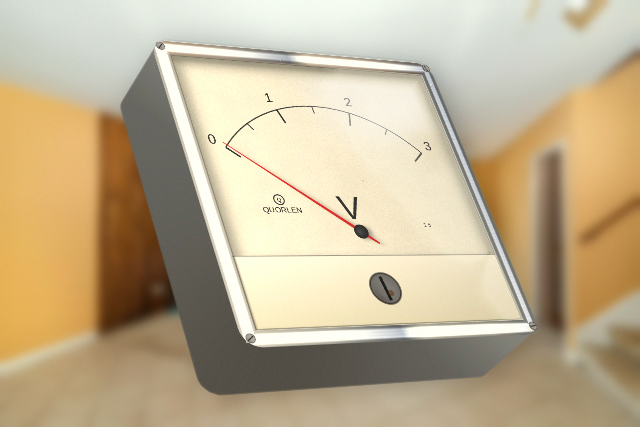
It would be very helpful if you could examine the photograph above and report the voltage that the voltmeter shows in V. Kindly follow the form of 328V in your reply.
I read 0V
